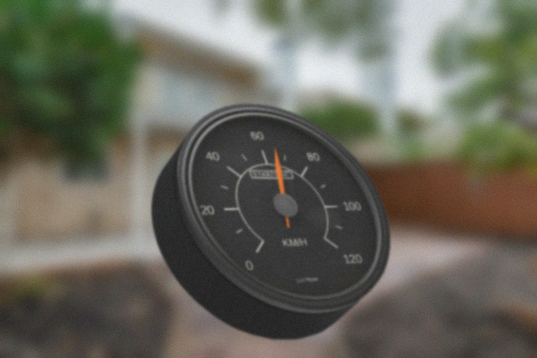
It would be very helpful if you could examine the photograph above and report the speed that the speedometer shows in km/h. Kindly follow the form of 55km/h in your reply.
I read 65km/h
